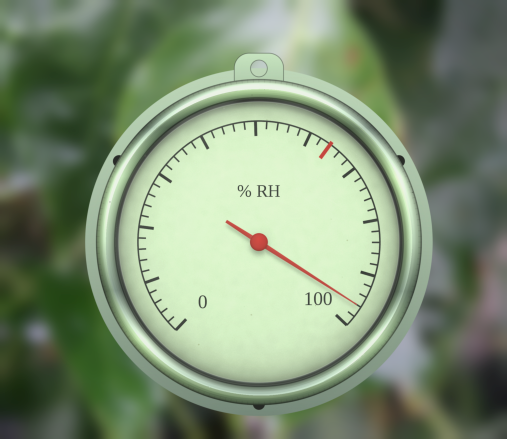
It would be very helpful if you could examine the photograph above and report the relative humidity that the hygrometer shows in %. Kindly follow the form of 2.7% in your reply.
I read 96%
